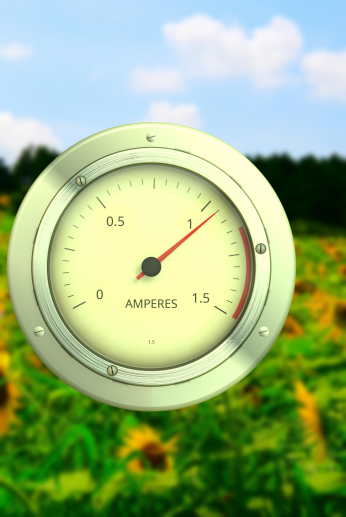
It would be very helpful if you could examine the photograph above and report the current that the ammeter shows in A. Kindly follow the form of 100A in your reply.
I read 1.05A
